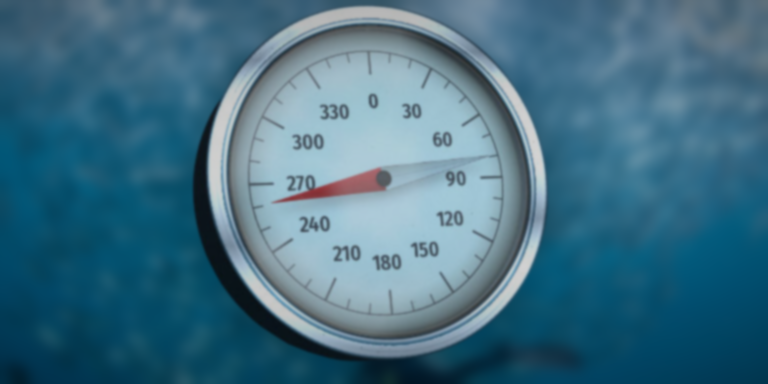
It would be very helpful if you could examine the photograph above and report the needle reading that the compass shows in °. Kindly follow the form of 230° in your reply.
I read 260°
